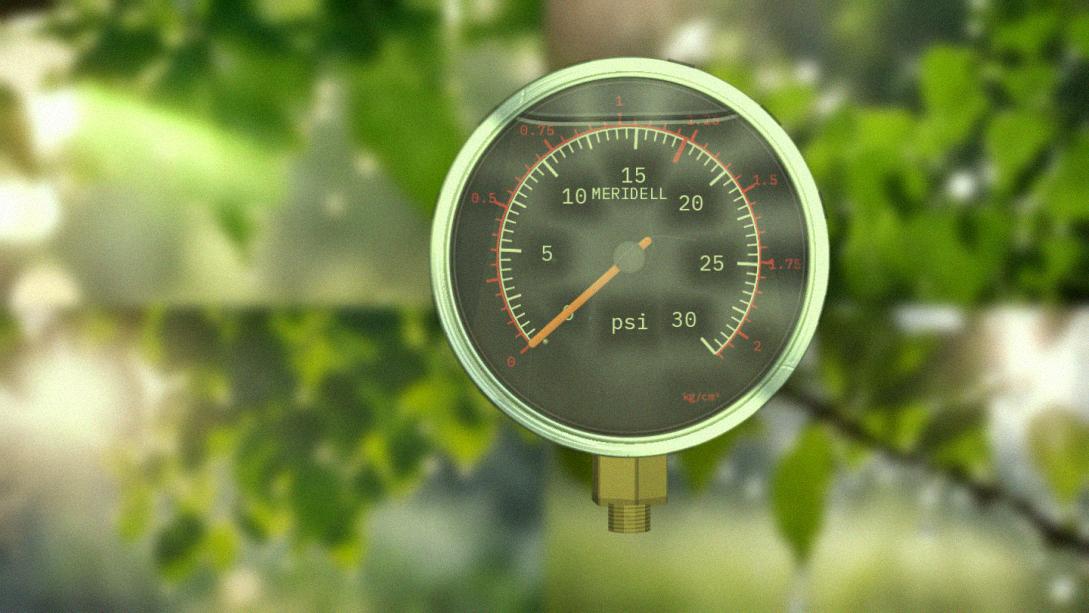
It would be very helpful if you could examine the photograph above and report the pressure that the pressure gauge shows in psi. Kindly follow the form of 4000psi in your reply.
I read 0psi
